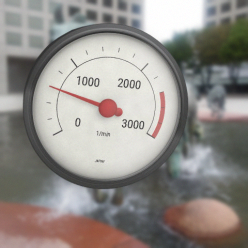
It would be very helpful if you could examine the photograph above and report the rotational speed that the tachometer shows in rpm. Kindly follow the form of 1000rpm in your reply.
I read 600rpm
